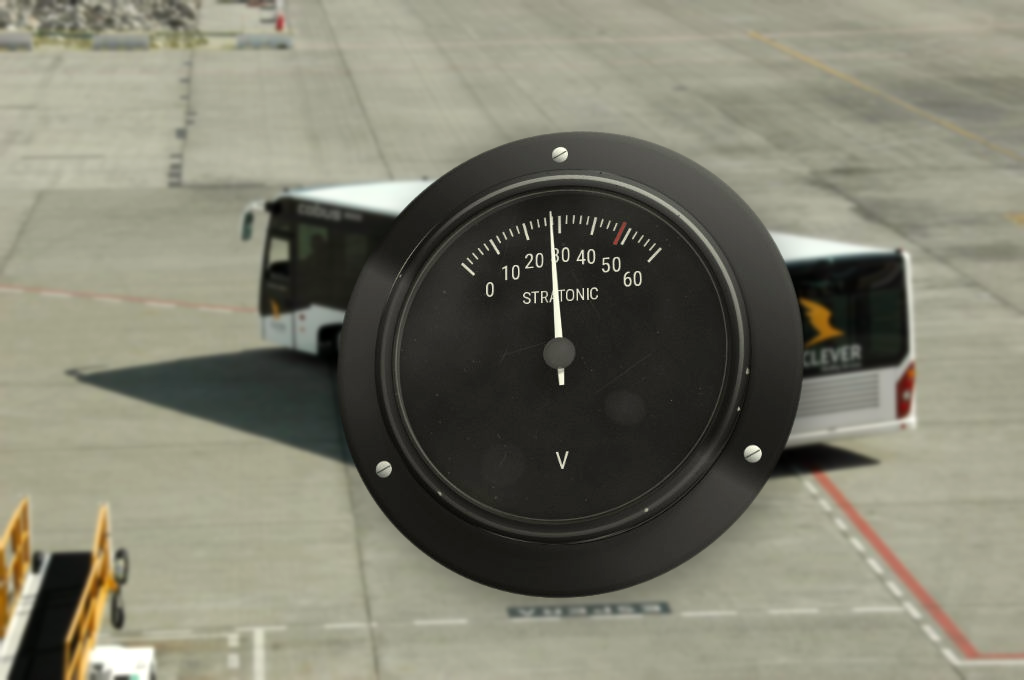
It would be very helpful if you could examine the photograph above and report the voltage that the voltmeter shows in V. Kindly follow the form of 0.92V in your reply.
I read 28V
